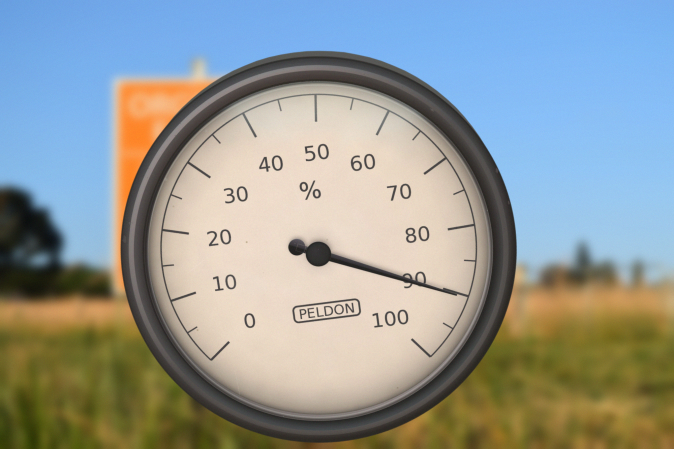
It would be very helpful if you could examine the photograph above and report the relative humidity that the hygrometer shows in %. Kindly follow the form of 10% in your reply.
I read 90%
